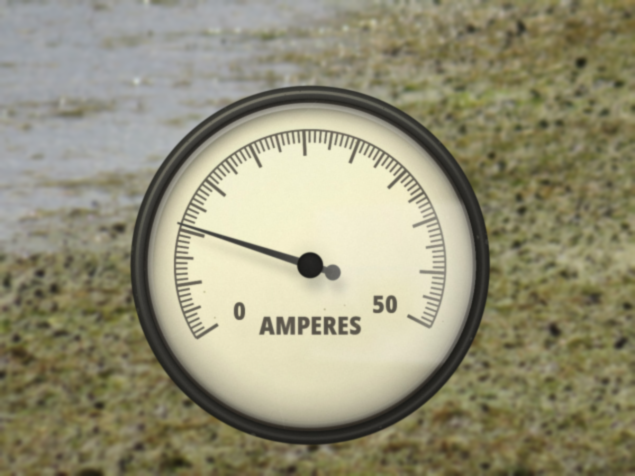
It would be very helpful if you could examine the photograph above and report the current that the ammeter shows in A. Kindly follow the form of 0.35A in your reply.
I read 10.5A
